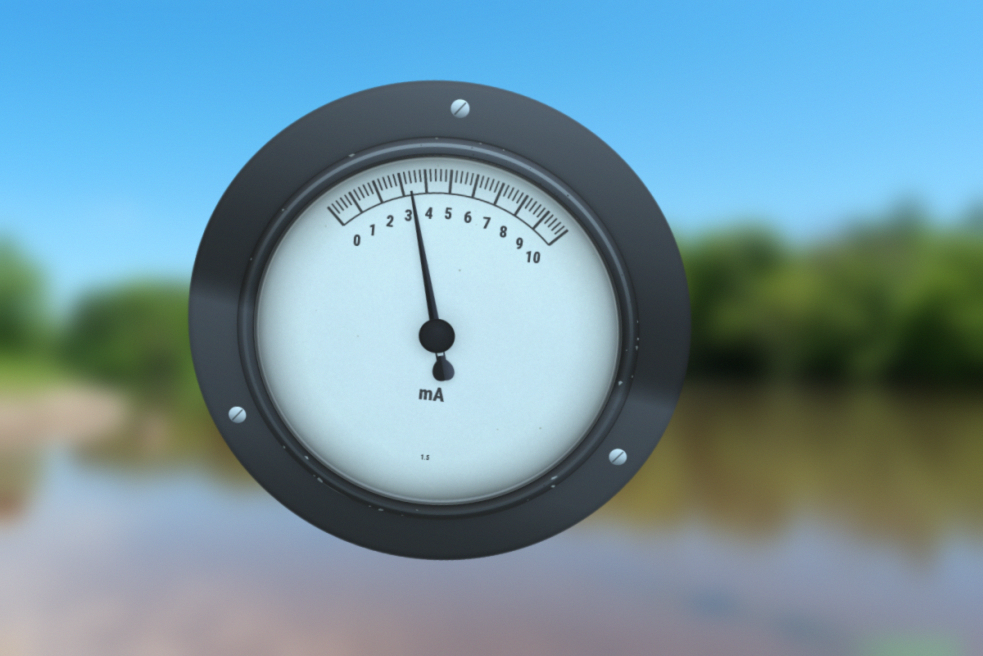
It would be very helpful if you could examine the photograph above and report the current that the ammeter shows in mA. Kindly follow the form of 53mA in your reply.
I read 3.4mA
